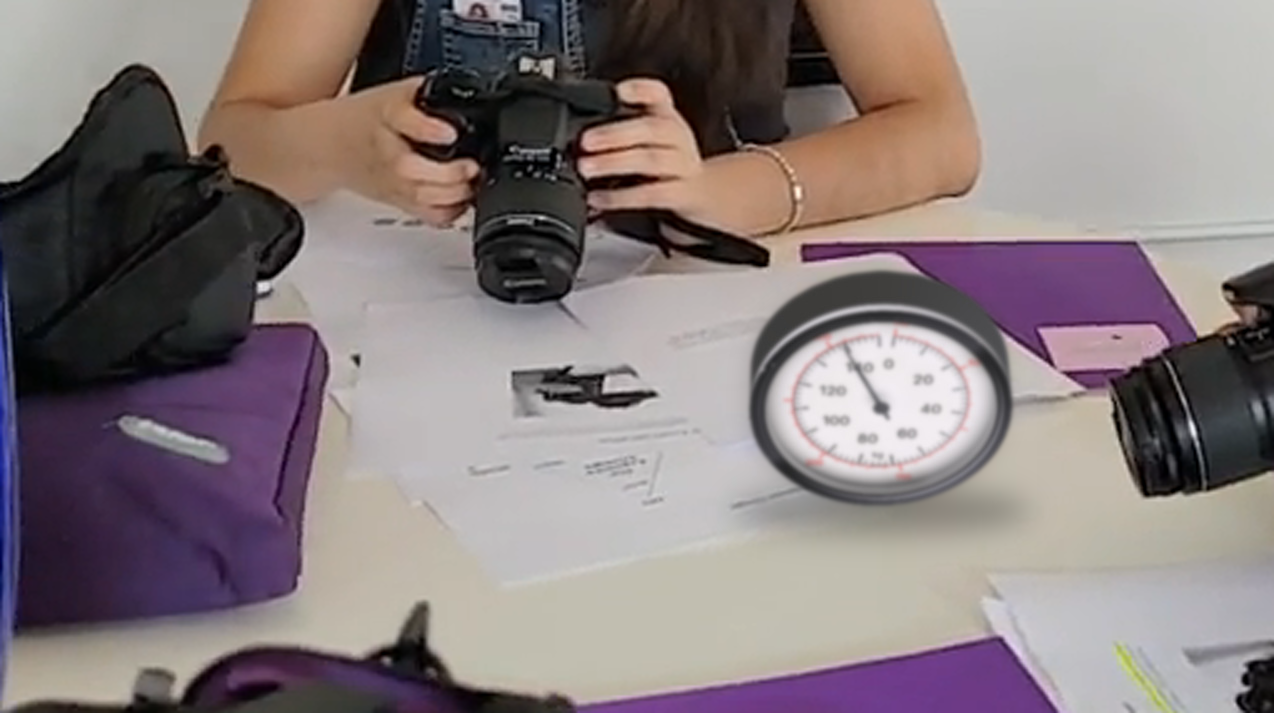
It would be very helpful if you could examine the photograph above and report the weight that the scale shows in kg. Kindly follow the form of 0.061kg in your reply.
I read 140kg
